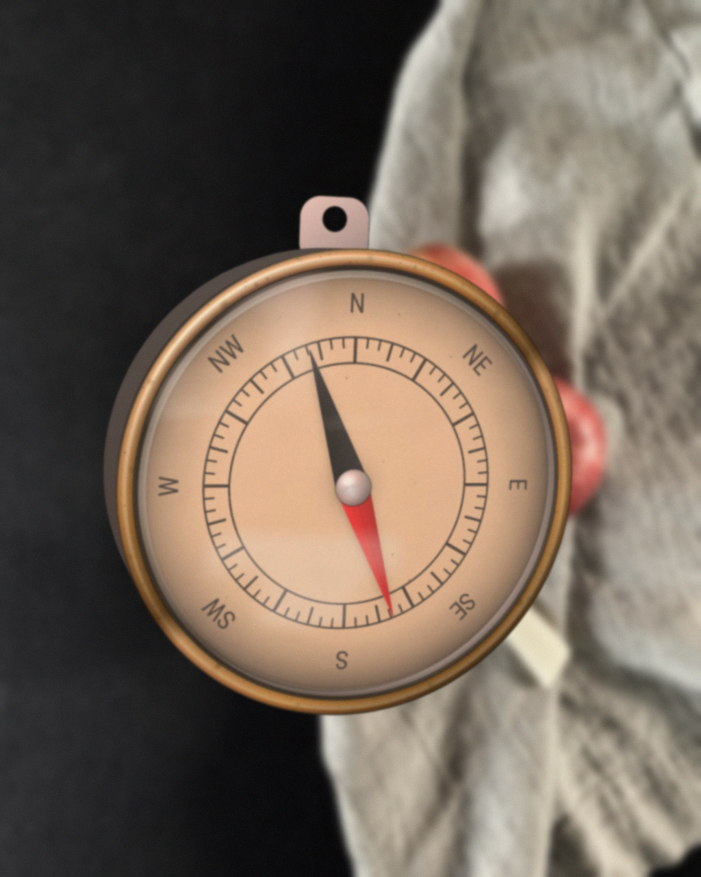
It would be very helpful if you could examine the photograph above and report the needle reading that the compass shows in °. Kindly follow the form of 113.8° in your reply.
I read 160°
